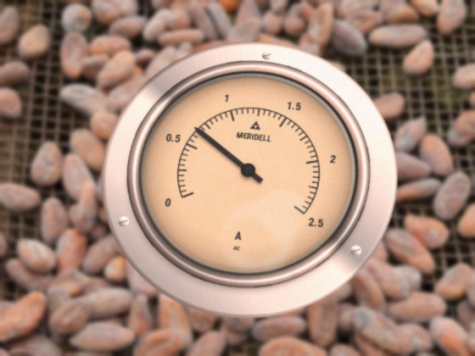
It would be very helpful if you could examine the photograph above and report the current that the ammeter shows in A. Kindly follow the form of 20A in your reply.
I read 0.65A
